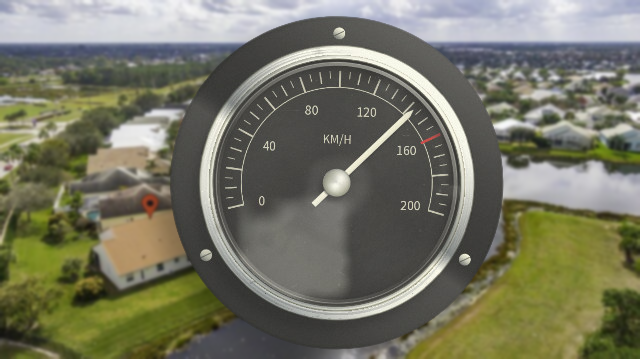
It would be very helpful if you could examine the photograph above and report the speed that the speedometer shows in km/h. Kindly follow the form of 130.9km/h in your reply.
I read 142.5km/h
